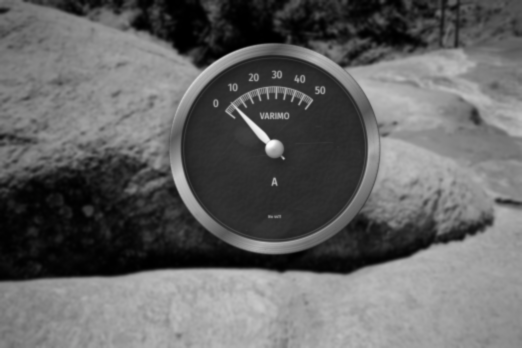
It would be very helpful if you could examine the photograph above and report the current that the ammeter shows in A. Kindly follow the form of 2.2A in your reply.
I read 5A
